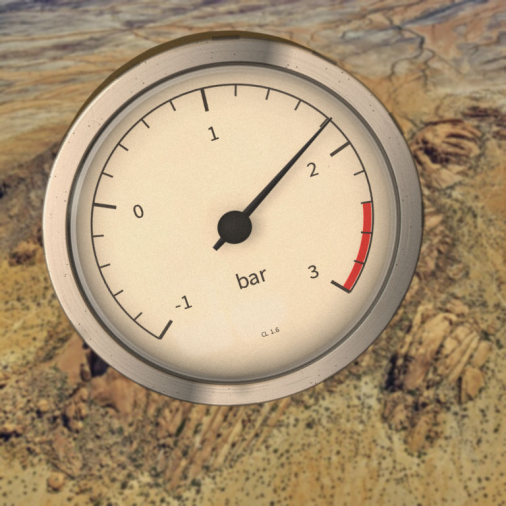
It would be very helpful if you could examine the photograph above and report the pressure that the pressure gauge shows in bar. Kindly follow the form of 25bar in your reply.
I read 1.8bar
